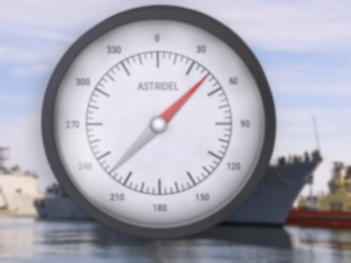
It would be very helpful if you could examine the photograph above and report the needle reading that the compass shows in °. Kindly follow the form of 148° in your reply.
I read 45°
